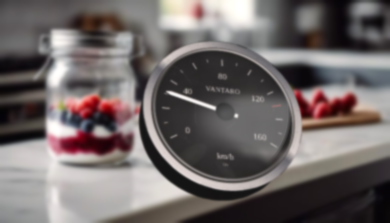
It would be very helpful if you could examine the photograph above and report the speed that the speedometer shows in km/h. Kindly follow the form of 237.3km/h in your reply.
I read 30km/h
